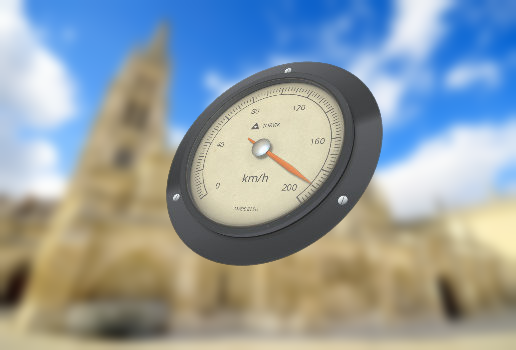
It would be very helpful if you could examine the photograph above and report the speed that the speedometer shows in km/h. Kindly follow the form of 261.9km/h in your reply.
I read 190km/h
